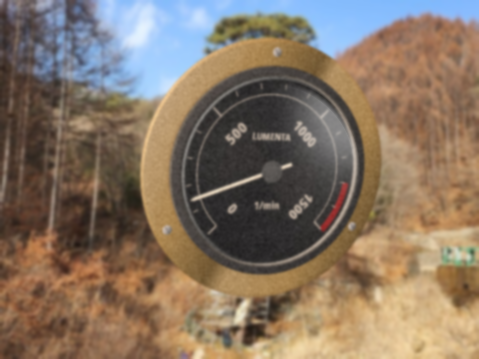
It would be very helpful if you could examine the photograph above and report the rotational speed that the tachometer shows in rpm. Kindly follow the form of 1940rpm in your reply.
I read 150rpm
